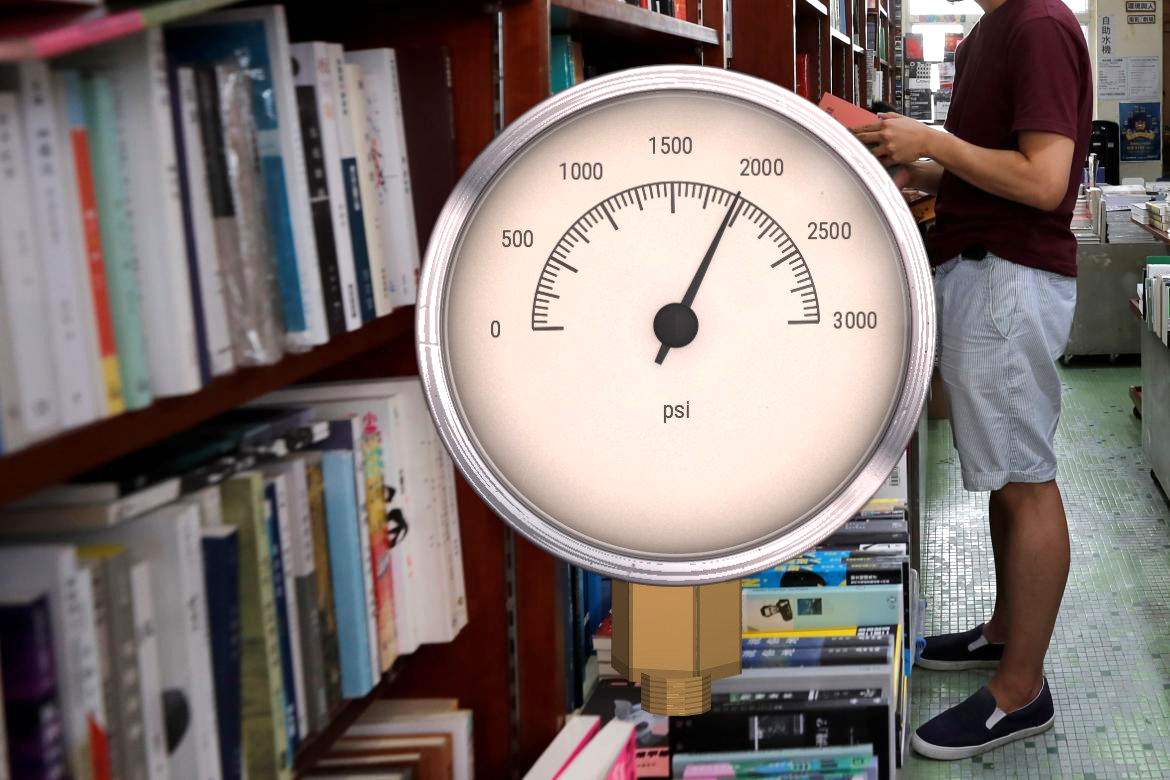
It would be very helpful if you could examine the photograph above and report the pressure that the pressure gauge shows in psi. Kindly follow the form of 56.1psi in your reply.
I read 1950psi
